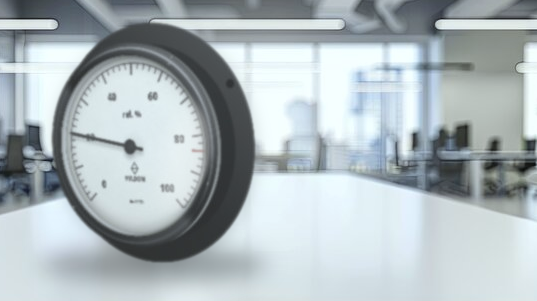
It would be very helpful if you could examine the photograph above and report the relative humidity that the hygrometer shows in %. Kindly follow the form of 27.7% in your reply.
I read 20%
